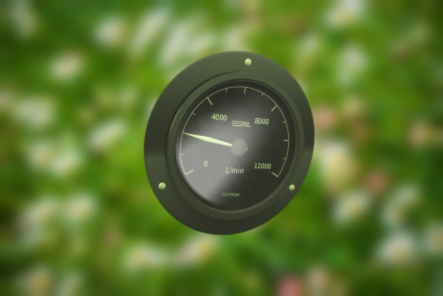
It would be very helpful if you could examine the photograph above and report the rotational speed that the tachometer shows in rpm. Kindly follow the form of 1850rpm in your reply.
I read 2000rpm
